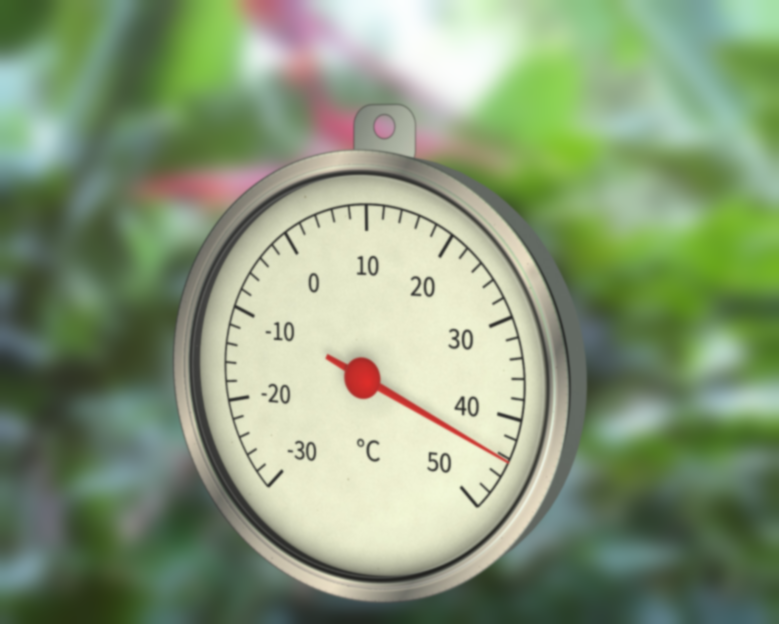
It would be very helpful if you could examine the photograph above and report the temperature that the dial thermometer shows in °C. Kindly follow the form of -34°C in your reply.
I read 44°C
